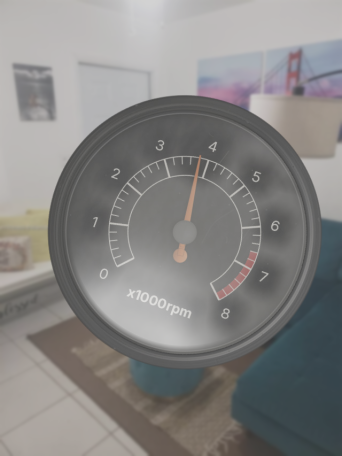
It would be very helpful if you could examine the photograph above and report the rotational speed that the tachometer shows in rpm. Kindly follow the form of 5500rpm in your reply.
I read 3800rpm
